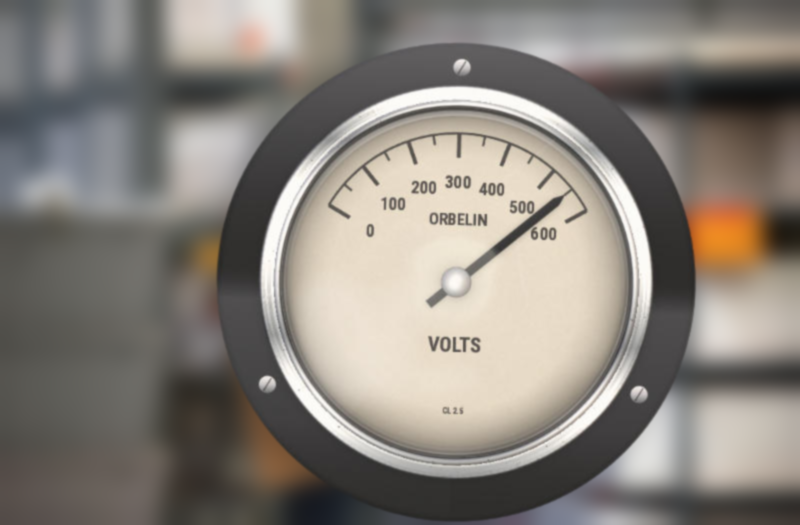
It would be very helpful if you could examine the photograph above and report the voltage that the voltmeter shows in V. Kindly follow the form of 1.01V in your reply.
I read 550V
